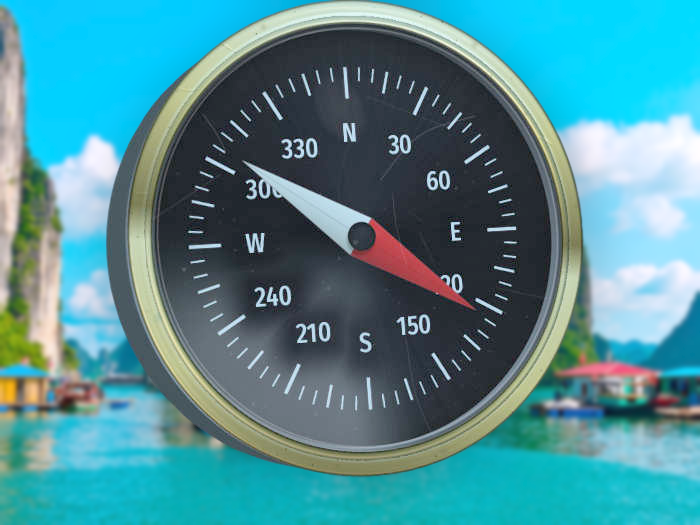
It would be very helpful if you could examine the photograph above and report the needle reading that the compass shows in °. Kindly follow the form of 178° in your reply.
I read 125°
